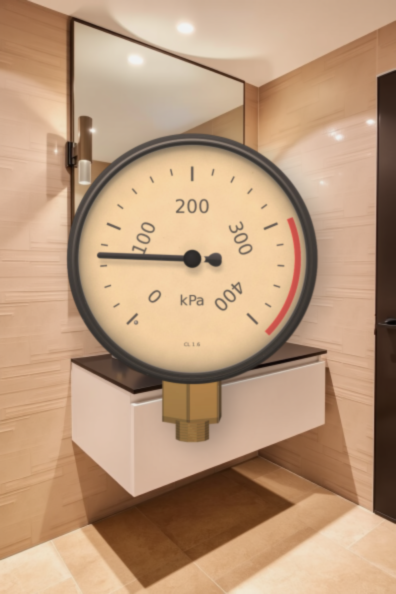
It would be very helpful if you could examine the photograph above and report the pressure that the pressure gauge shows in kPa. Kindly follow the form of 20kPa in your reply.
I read 70kPa
